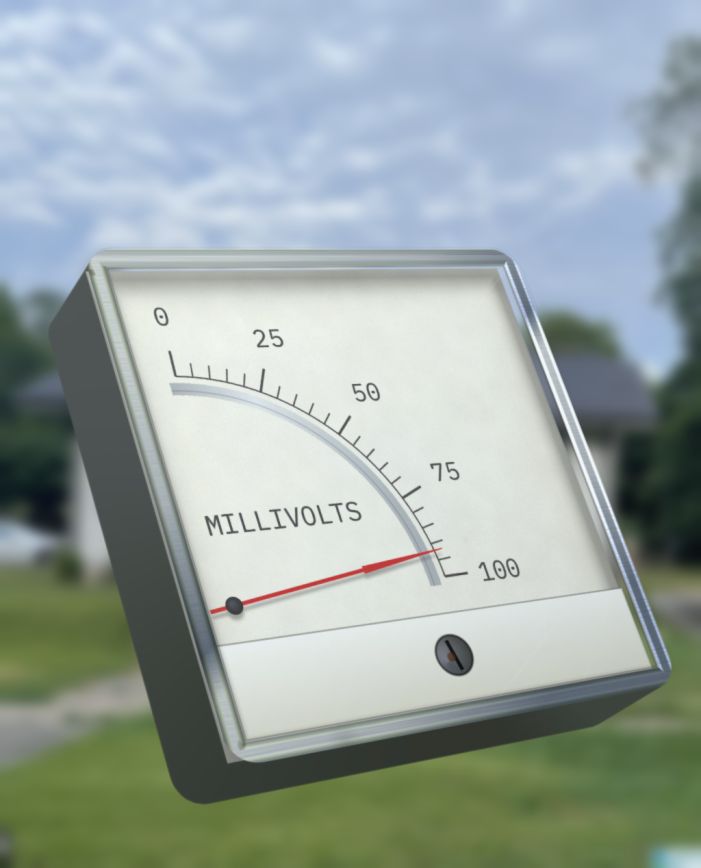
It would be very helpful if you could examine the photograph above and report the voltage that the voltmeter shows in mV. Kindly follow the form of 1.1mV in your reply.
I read 92.5mV
